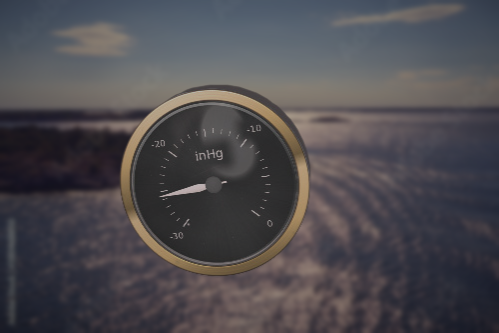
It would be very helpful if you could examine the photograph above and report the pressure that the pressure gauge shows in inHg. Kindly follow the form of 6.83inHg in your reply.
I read -25.5inHg
